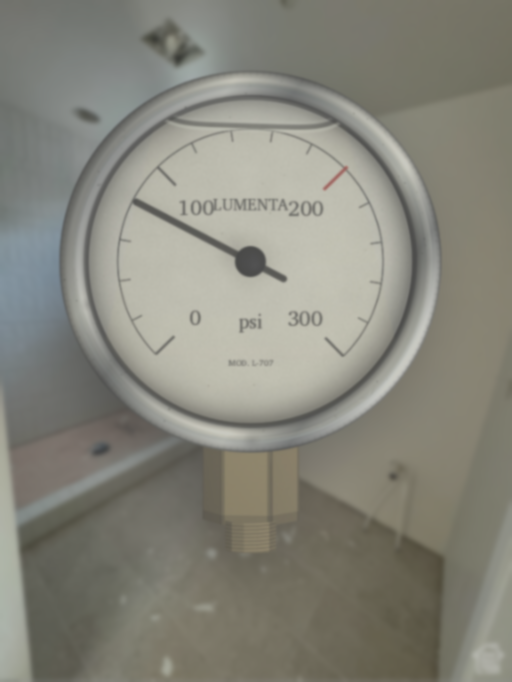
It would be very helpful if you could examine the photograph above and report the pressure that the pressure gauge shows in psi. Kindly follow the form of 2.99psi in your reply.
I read 80psi
